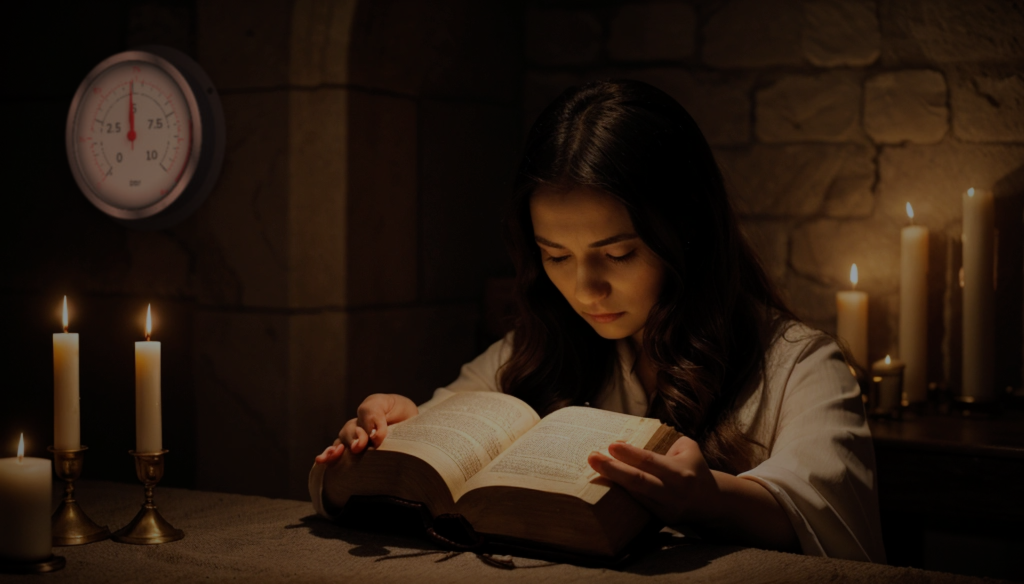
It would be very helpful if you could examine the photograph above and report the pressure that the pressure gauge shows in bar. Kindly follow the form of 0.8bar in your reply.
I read 5bar
